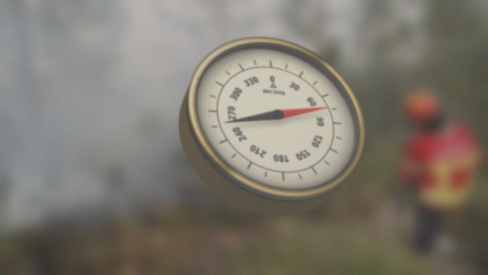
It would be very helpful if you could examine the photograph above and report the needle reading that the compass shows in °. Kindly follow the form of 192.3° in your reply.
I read 75°
